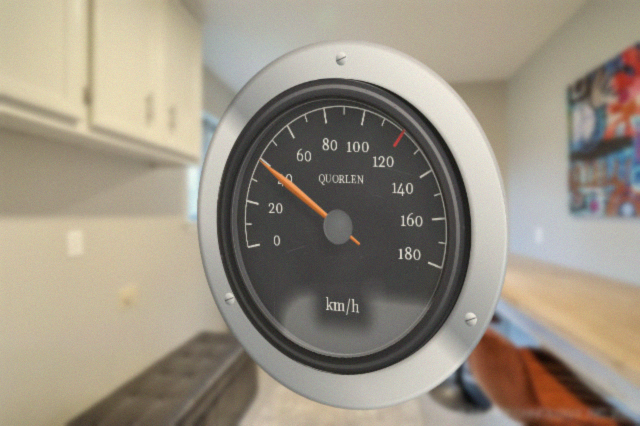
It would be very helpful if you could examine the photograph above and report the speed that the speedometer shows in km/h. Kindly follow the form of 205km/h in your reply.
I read 40km/h
